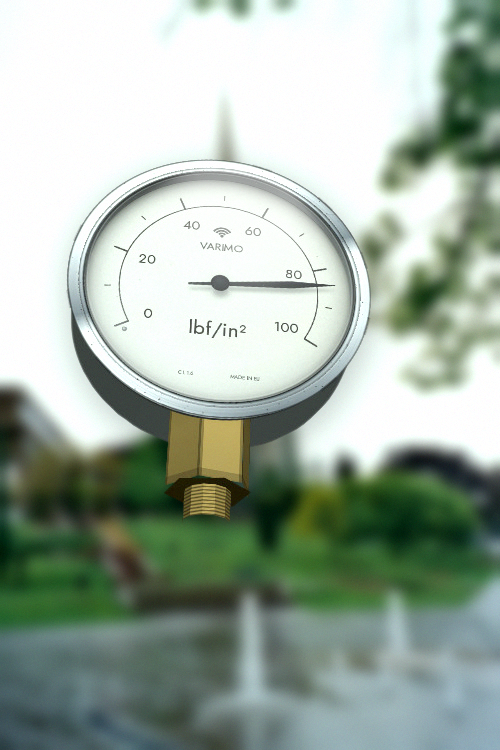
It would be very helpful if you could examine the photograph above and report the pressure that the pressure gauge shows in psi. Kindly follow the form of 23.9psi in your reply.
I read 85psi
